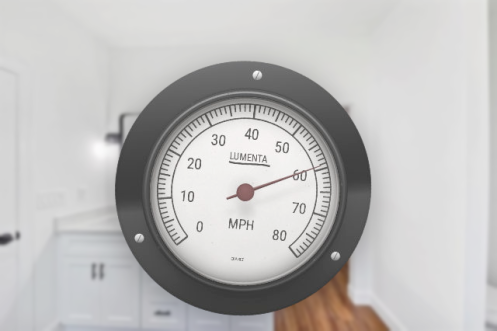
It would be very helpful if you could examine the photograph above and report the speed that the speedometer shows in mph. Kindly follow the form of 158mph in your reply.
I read 59mph
